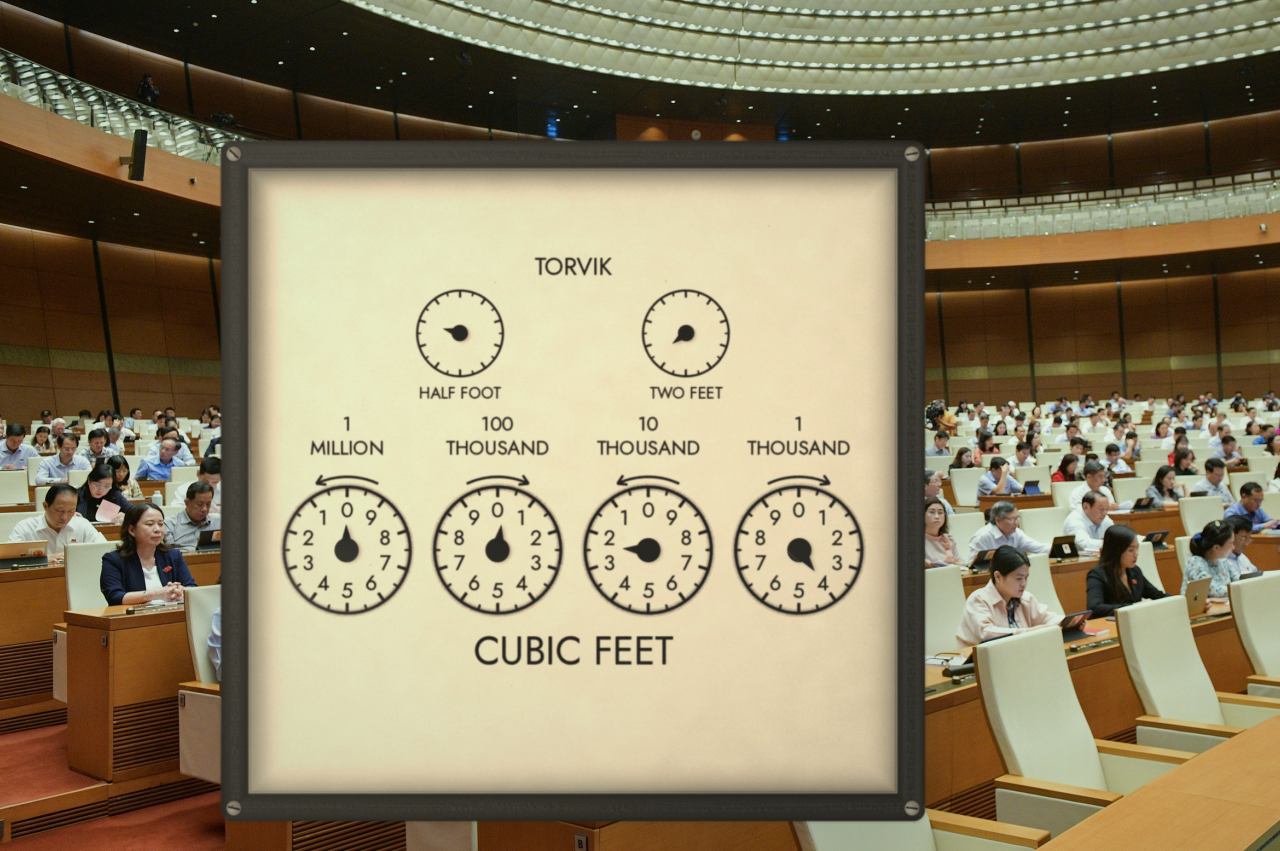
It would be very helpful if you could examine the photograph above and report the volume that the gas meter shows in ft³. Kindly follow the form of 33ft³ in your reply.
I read 2400ft³
